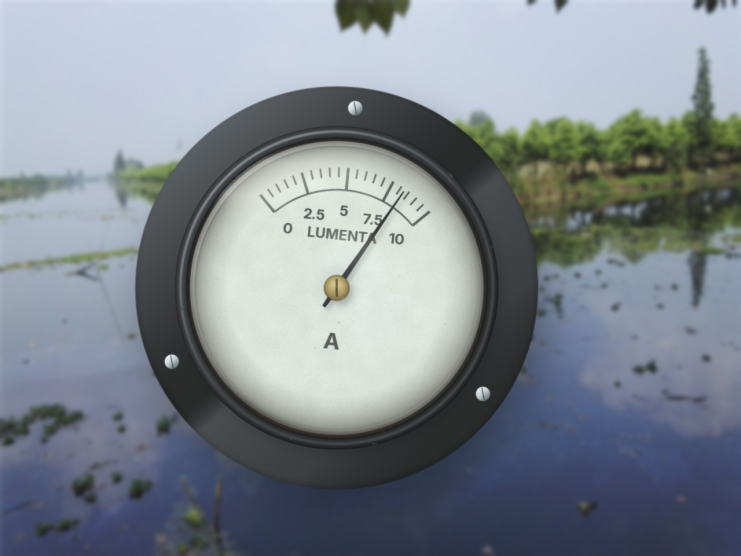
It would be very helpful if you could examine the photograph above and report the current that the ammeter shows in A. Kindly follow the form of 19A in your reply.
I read 8.25A
